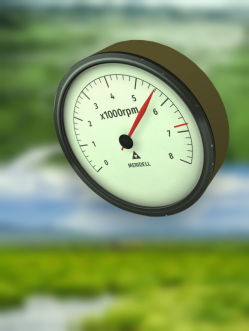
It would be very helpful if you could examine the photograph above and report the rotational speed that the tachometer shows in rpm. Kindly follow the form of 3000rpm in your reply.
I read 5600rpm
